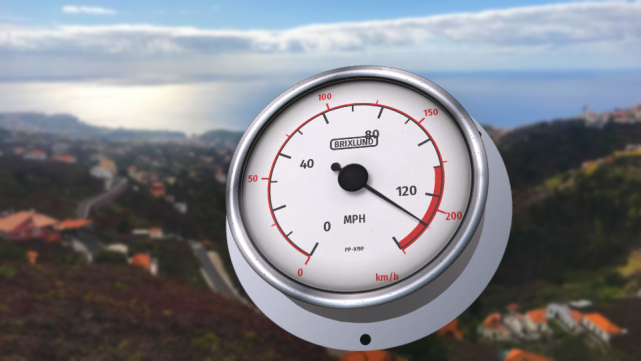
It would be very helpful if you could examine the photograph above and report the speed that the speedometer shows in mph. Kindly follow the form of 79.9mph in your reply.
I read 130mph
